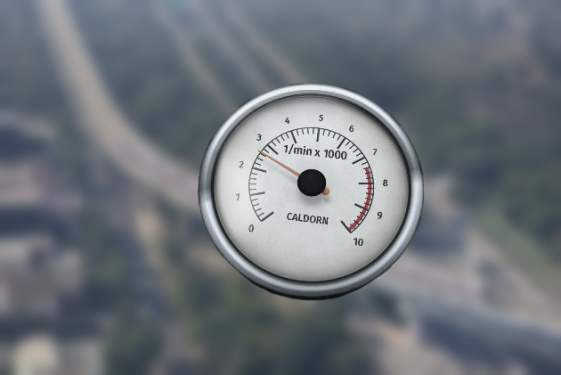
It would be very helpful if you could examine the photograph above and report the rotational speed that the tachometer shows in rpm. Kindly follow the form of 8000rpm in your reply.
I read 2600rpm
